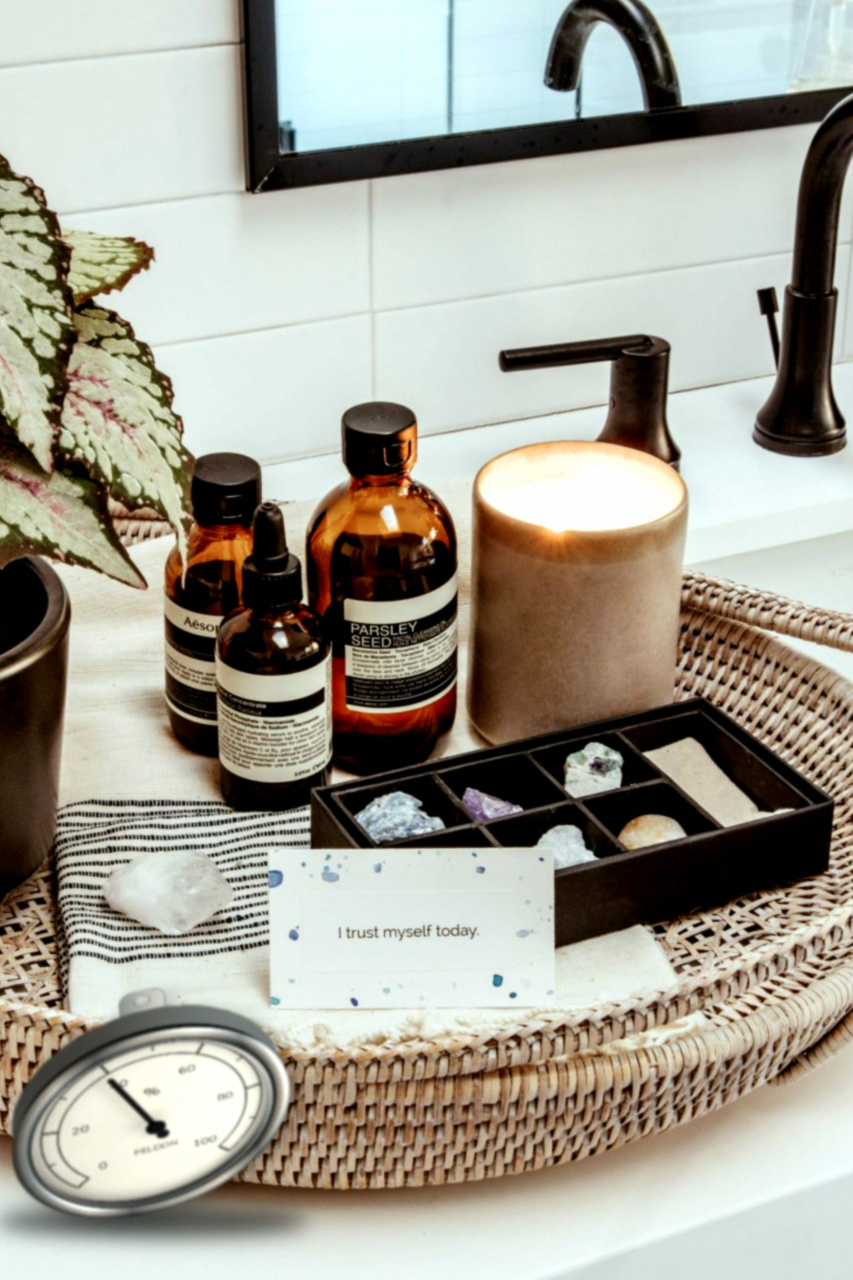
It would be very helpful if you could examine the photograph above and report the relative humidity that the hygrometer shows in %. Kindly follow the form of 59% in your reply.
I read 40%
